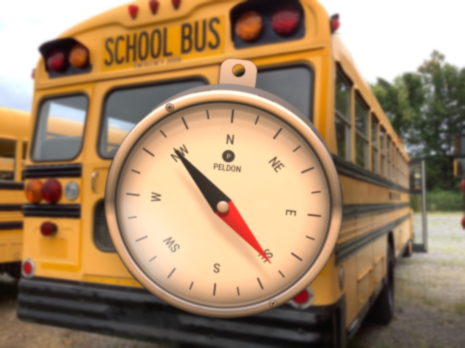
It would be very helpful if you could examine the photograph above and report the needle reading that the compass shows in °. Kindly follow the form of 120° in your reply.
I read 135°
